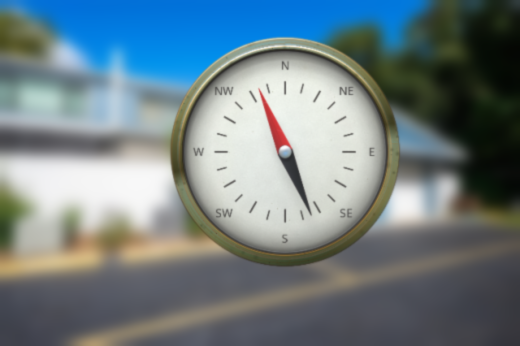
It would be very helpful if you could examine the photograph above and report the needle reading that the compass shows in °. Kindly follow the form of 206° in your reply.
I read 337.5°
